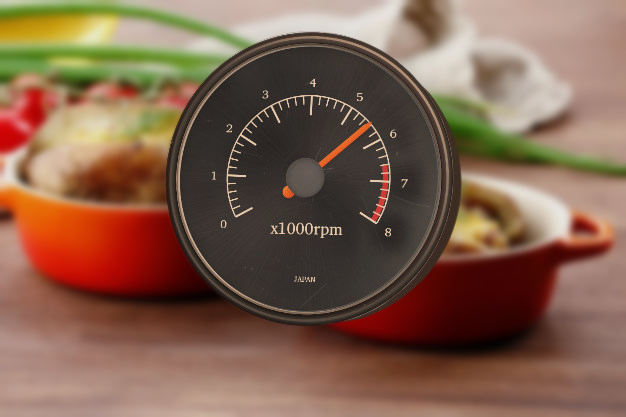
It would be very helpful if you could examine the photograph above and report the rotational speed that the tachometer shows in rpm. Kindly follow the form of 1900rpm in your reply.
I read 5600rpm
